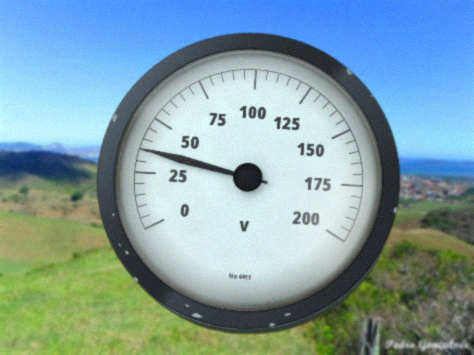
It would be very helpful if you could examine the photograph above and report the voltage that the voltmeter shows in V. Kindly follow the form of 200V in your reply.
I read 35V
